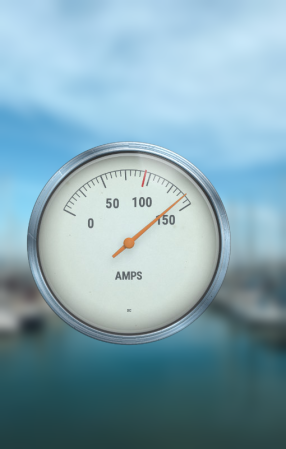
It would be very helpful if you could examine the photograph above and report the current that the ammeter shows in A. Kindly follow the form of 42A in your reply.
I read 140A
